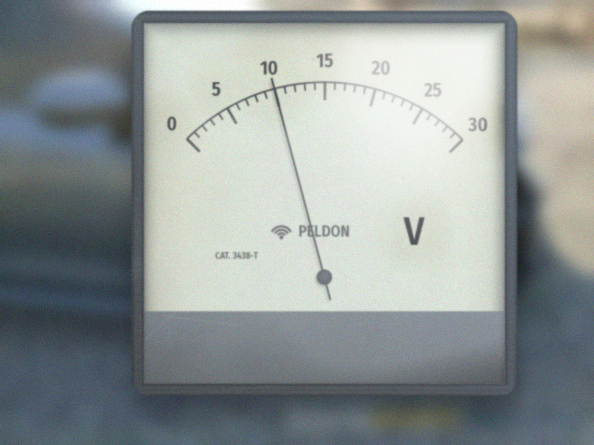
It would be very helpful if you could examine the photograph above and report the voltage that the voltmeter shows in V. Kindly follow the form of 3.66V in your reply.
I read 10V
